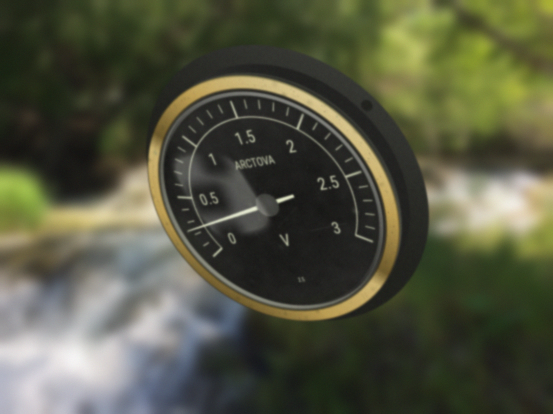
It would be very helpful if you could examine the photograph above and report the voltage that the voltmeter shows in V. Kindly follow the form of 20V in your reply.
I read 0.25V
